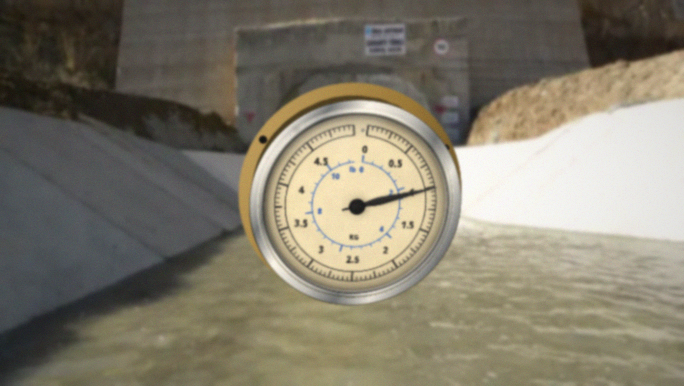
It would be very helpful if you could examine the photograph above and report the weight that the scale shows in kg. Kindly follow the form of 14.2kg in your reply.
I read 1kg
